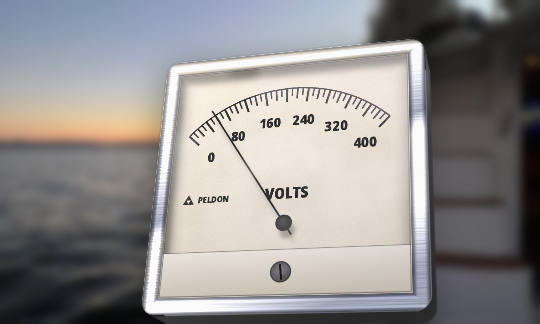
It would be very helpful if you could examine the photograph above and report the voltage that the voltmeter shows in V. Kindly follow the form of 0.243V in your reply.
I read 60V
